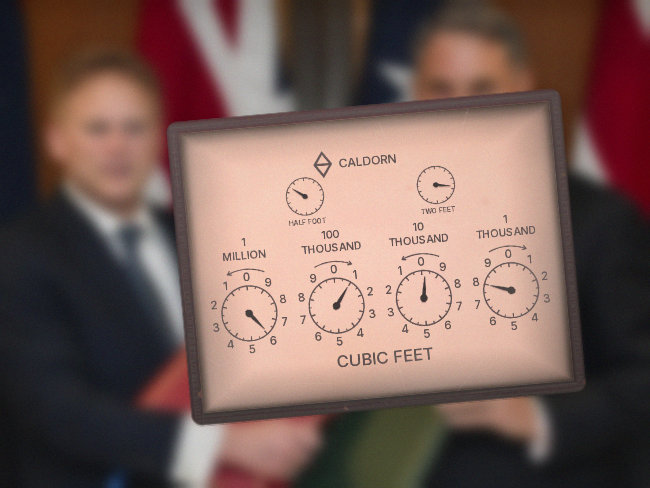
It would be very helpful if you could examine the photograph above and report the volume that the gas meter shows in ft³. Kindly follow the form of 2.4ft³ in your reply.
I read 609800ft³
